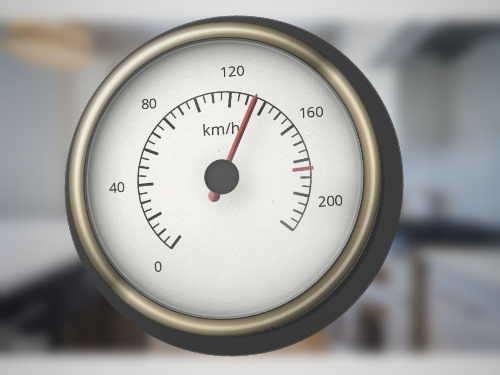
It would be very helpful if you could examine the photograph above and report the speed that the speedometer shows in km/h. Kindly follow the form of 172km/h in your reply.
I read 135km/h
